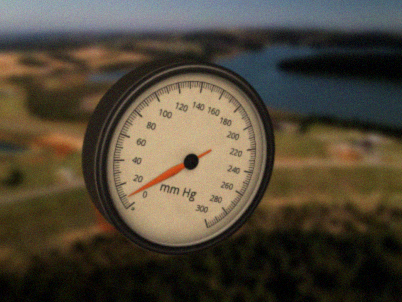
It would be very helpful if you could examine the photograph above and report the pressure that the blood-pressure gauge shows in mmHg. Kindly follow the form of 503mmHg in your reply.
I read 10mmHg
